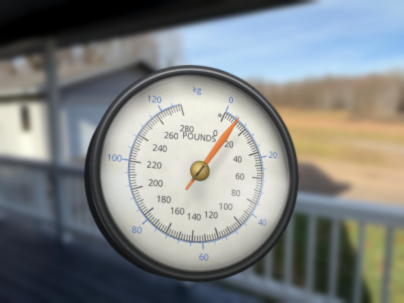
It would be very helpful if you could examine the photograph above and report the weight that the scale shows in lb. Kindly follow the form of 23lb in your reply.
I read 10lb
